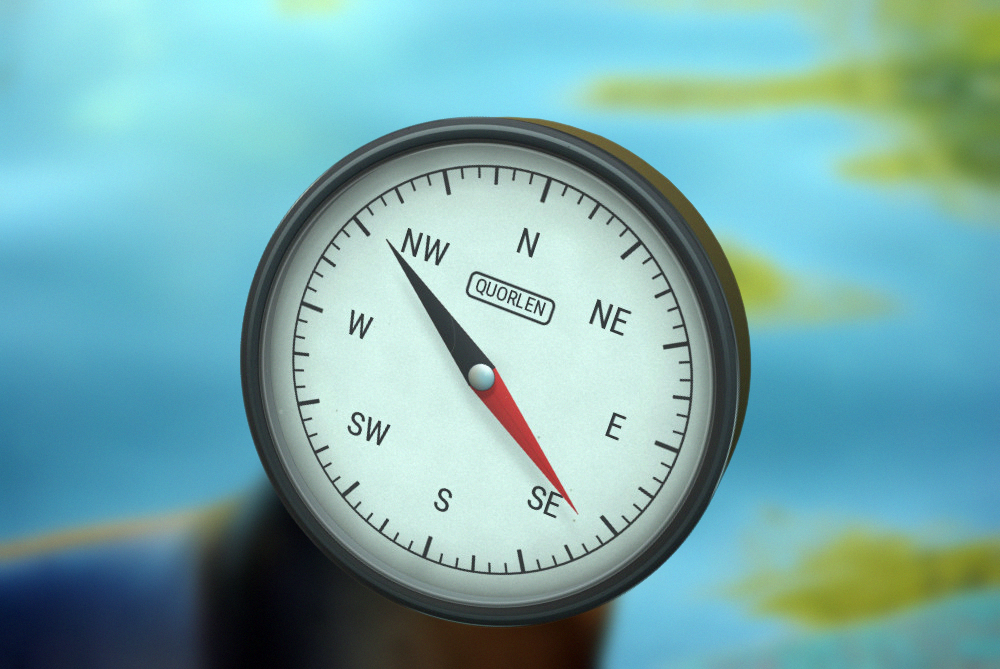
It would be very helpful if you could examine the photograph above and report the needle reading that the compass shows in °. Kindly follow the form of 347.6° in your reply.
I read 125°
